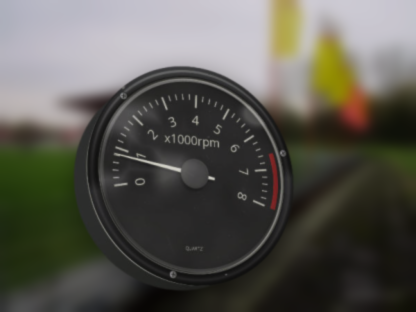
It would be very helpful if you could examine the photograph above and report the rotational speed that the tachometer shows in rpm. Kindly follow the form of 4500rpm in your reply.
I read 800rpm
